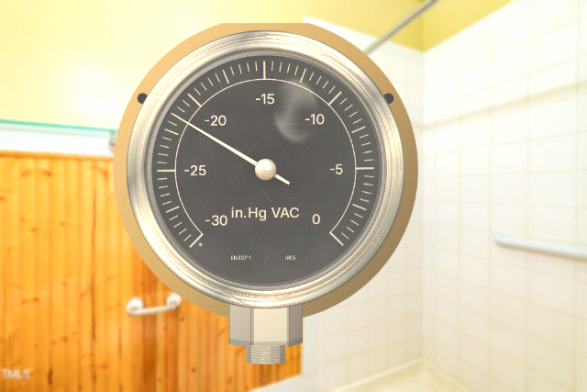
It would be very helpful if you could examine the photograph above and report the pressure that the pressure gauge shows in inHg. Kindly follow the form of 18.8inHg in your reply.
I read -21.5inHg
